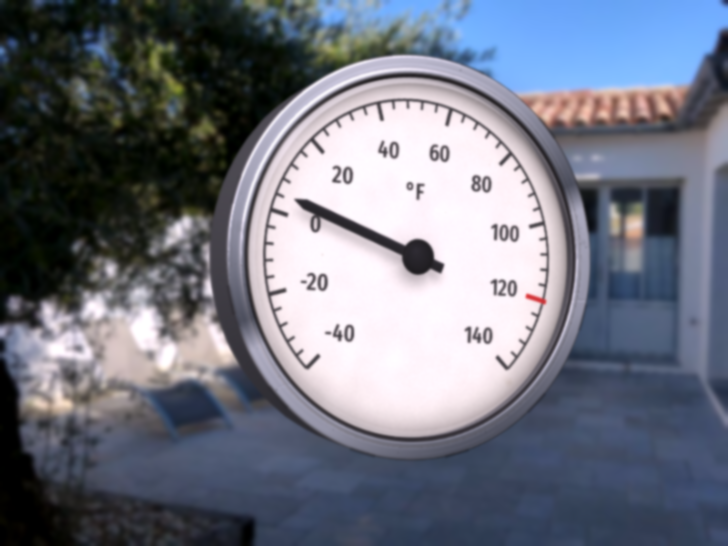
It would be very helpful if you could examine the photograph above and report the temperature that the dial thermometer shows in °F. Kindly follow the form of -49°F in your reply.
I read 4°F
